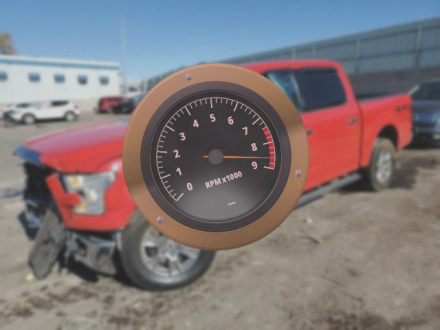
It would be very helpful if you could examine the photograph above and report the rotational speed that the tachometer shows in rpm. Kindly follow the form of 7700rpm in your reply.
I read 8600rpm
